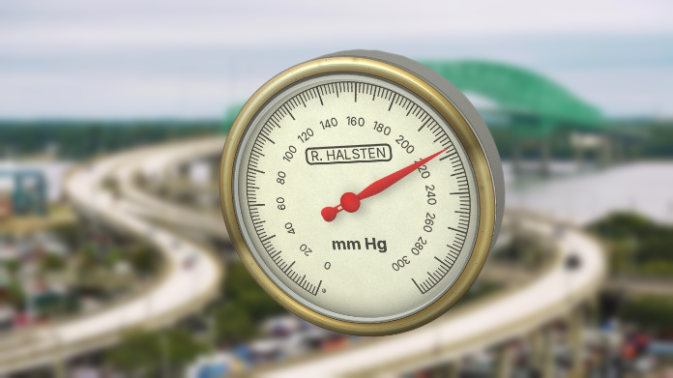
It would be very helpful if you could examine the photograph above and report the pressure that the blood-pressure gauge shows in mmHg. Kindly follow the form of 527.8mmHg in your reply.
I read 216mmHg
